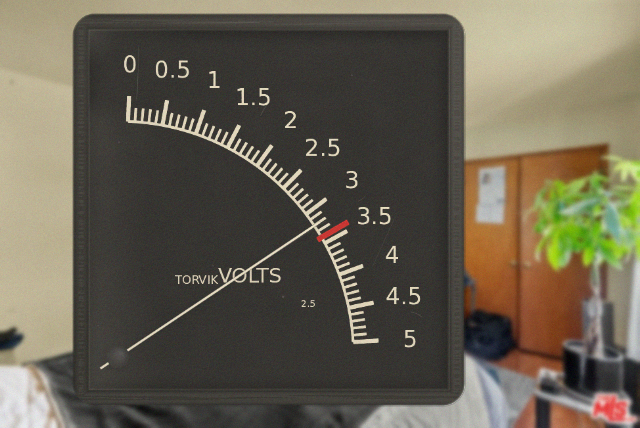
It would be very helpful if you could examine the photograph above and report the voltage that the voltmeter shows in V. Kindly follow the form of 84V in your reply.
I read 3.2V
